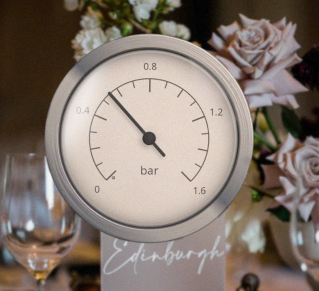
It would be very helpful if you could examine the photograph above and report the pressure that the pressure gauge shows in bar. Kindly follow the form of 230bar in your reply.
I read 0.55bar
